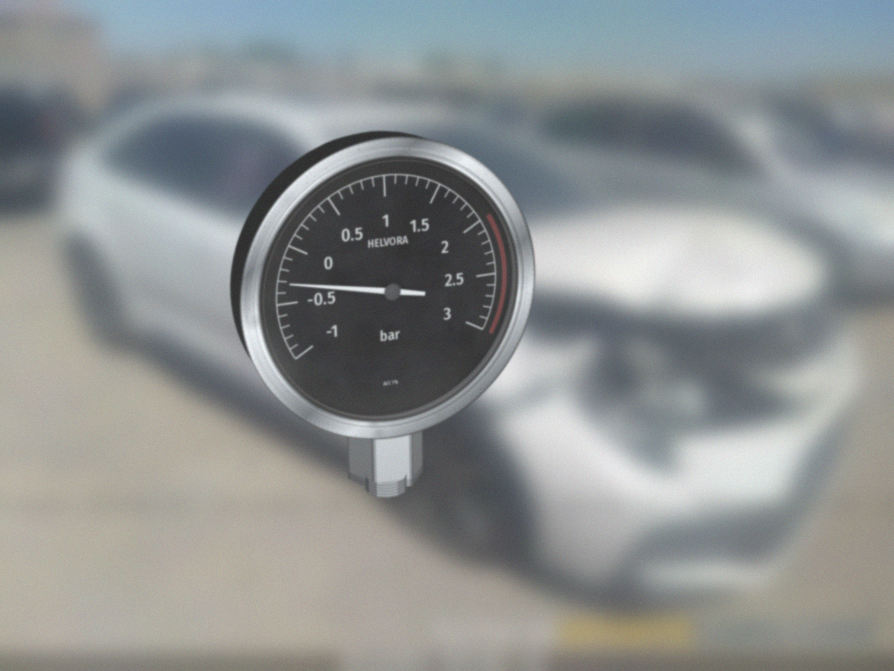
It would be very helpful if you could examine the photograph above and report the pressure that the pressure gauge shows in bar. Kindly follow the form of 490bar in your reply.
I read -0.3bar
